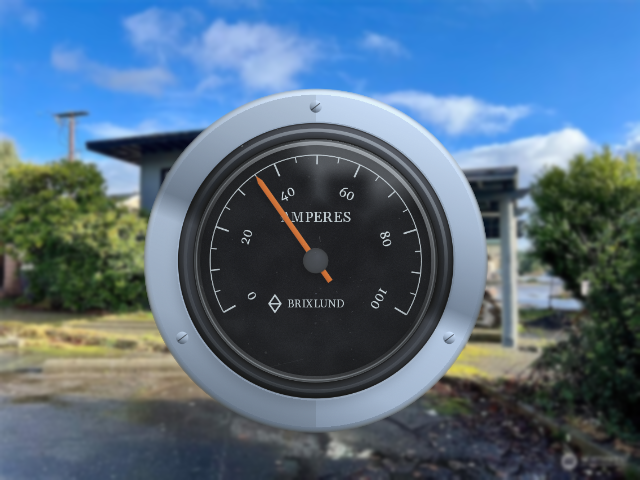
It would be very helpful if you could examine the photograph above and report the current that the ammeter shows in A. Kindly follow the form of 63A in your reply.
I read 35A
